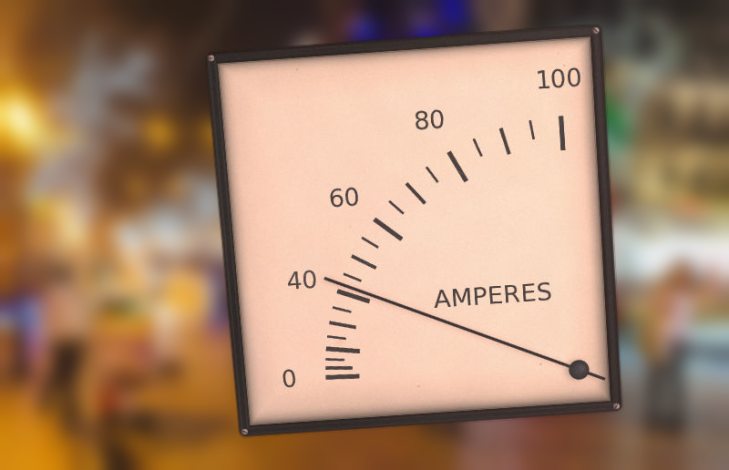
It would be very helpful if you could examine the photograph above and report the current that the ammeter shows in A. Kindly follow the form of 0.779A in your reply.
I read 42.5A
